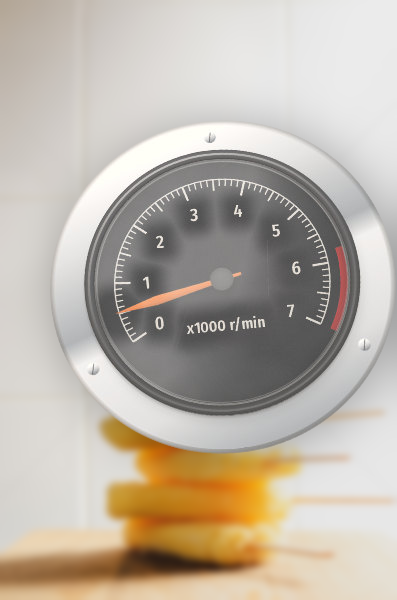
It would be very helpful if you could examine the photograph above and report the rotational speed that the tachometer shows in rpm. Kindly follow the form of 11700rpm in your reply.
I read 500rpm
